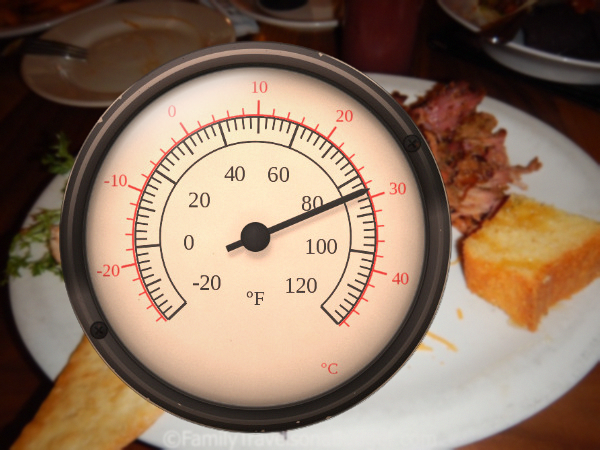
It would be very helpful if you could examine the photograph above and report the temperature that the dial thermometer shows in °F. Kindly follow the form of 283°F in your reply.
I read 84°F
